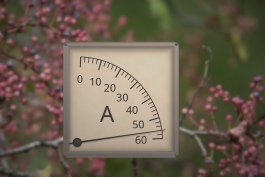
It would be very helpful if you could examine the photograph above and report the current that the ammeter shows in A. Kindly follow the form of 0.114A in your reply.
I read 56A
